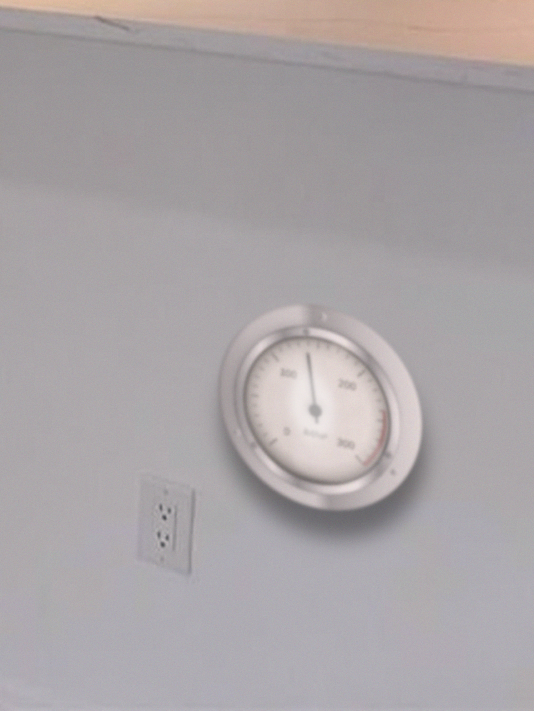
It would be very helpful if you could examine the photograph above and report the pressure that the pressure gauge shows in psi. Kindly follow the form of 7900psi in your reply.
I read 140psi
